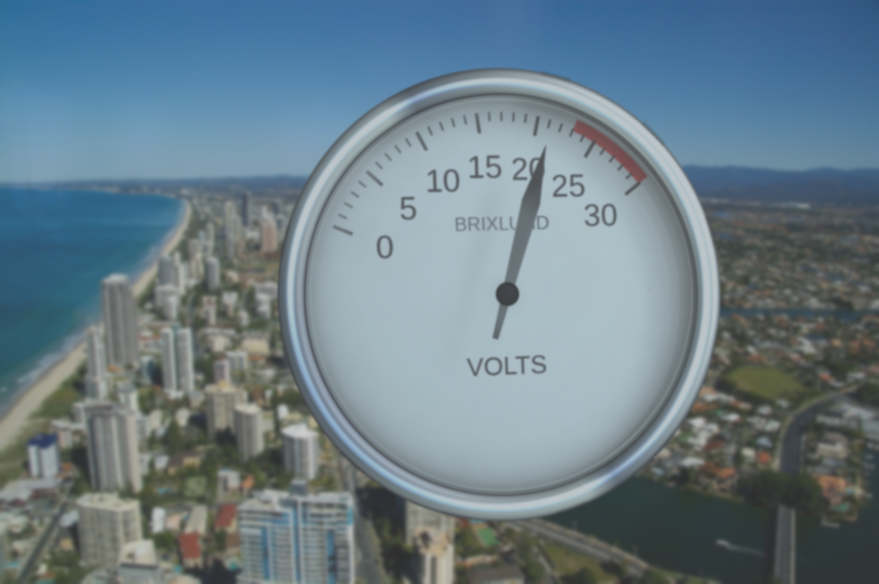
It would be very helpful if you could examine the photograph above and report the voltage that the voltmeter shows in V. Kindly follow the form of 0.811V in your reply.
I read 21V
